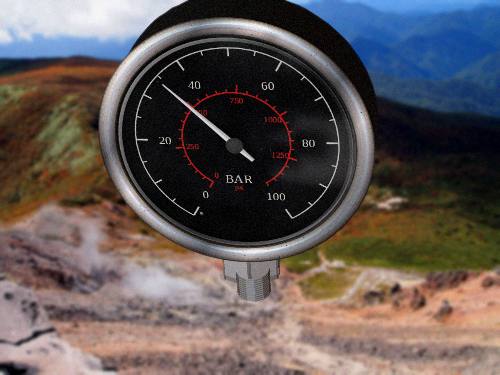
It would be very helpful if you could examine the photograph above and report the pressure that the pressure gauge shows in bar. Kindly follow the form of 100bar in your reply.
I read 35bar
